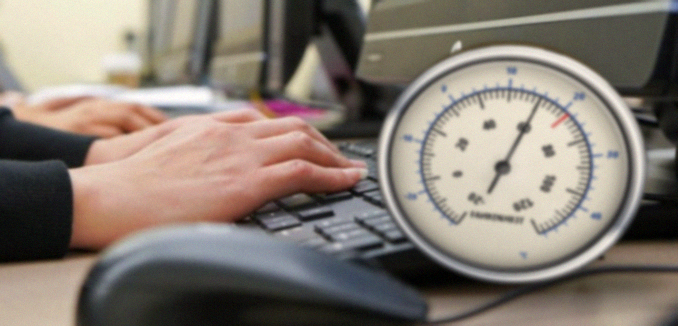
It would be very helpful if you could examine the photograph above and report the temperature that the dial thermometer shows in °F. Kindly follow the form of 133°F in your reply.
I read 60°F
